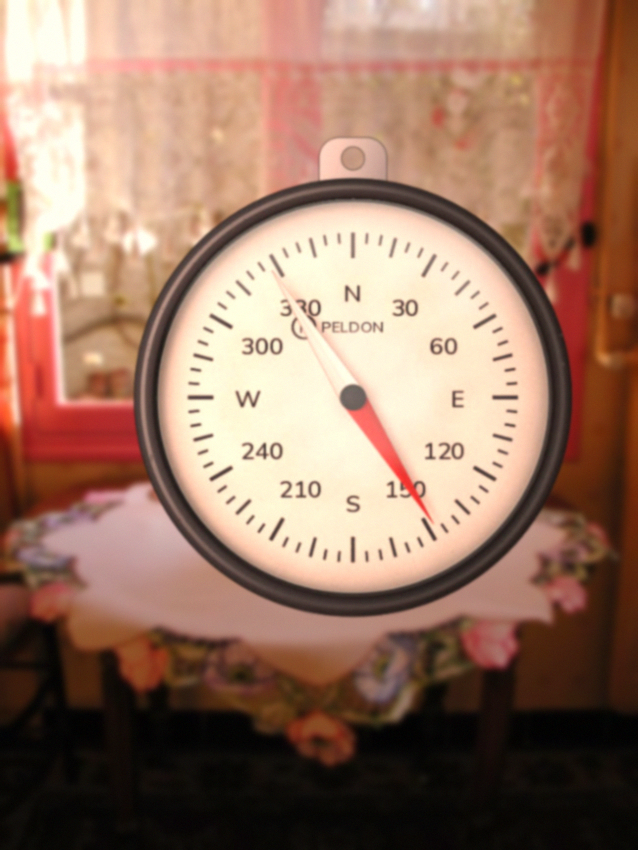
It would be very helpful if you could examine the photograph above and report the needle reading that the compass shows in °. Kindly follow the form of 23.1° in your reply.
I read 147.5°
